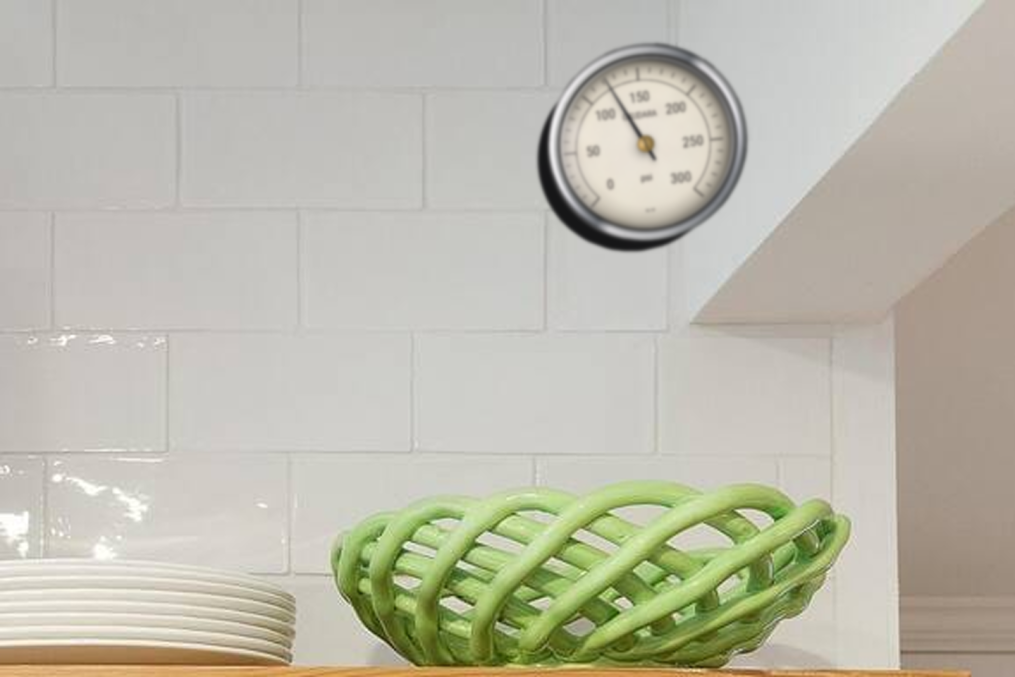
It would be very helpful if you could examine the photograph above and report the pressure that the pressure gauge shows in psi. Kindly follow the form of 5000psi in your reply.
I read 120psi
